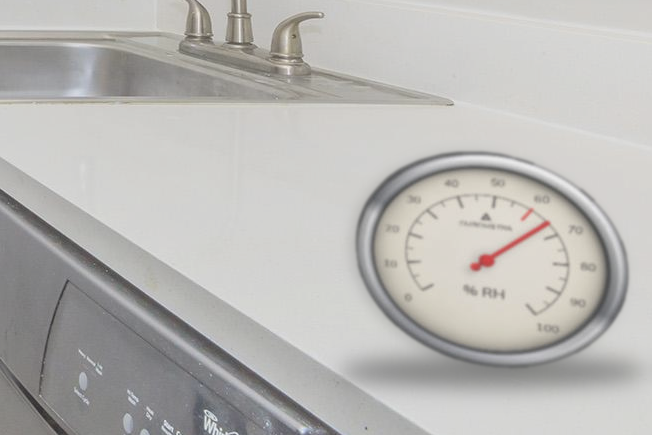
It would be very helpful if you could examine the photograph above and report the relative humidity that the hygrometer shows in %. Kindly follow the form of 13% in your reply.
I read 65%
